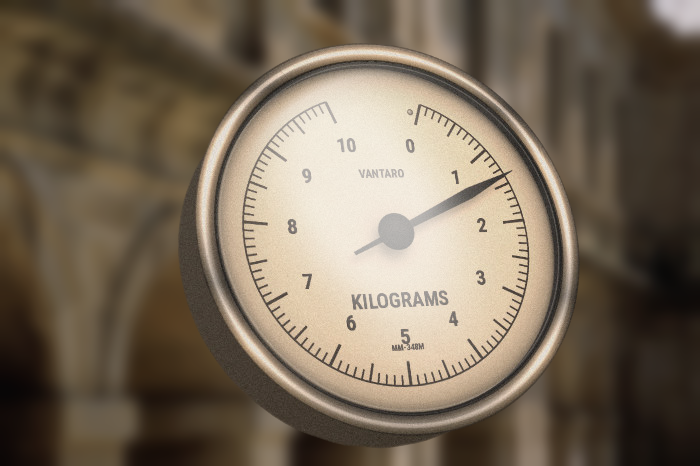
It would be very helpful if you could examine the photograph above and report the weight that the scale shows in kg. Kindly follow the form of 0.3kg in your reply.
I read 1.4kg
